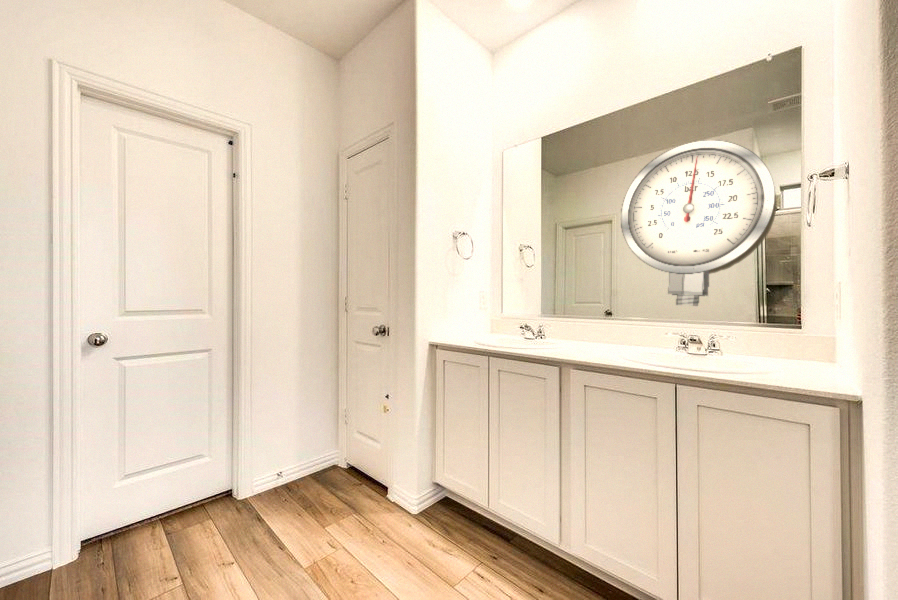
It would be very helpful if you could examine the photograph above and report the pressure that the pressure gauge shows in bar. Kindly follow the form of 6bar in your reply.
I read 13bar
